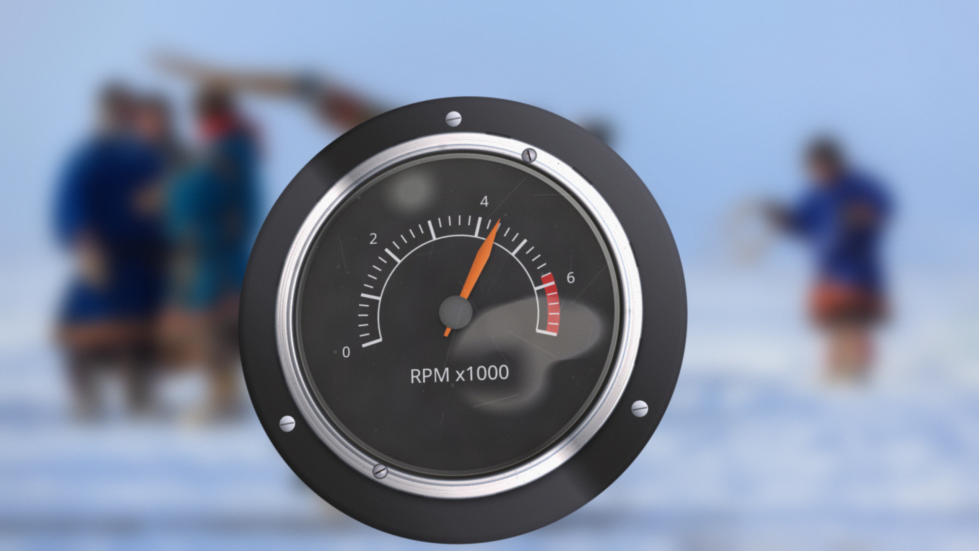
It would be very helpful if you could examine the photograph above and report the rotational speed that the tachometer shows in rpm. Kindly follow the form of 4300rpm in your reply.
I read 4400rpm
